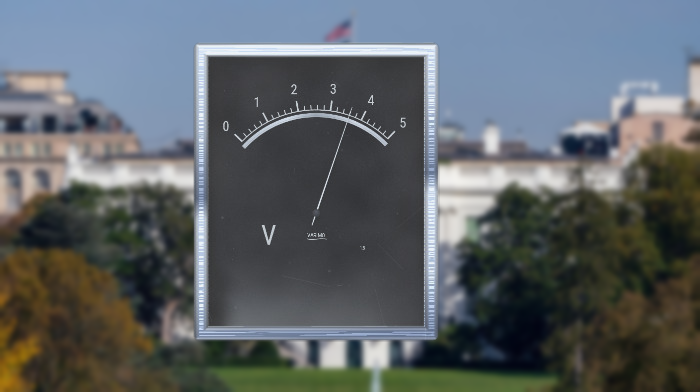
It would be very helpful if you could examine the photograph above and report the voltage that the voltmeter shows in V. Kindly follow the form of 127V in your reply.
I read 3.6V
